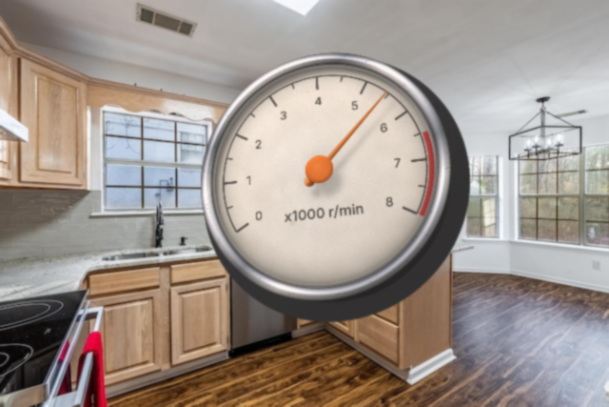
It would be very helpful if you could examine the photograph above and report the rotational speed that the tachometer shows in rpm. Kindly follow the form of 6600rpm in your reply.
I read 5500rpm
